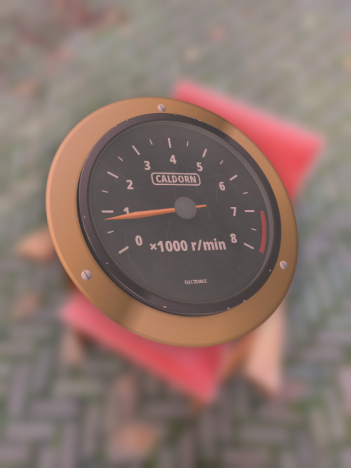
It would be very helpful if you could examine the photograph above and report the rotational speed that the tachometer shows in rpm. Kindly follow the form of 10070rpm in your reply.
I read 750rpm
